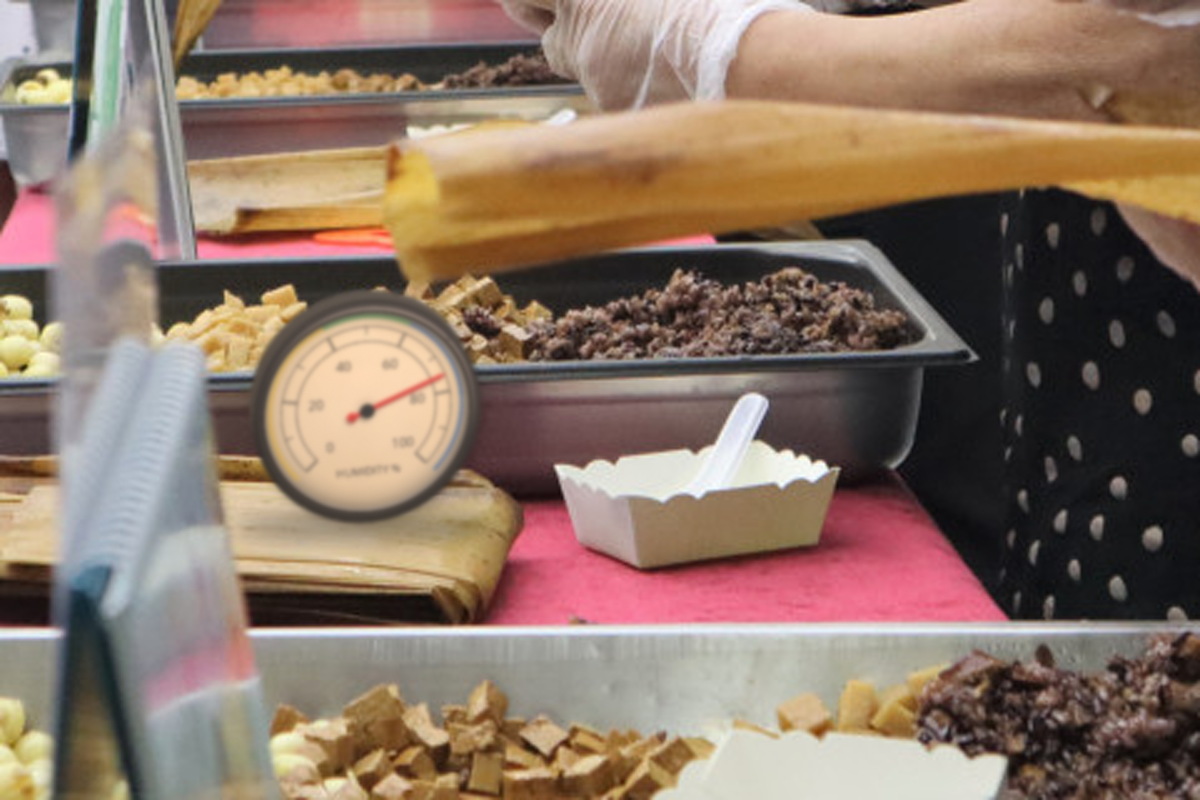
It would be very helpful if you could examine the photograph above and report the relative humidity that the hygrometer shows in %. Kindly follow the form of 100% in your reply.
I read 75%
